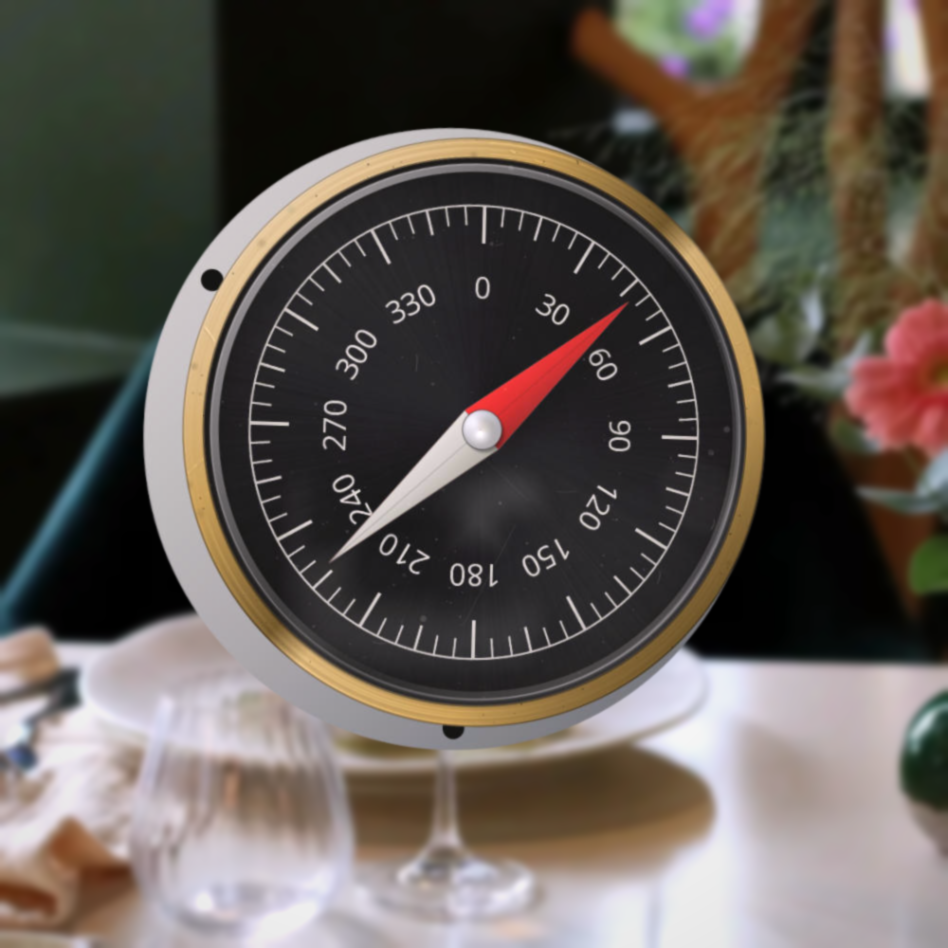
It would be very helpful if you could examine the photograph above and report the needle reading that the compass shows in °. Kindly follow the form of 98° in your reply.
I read 47.5°
